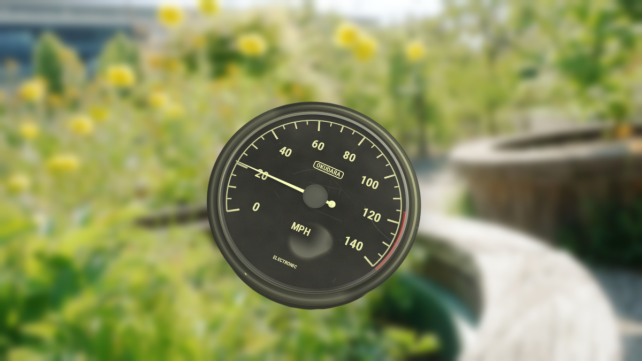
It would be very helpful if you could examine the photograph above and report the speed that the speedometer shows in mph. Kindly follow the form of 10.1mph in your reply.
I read 20mph
